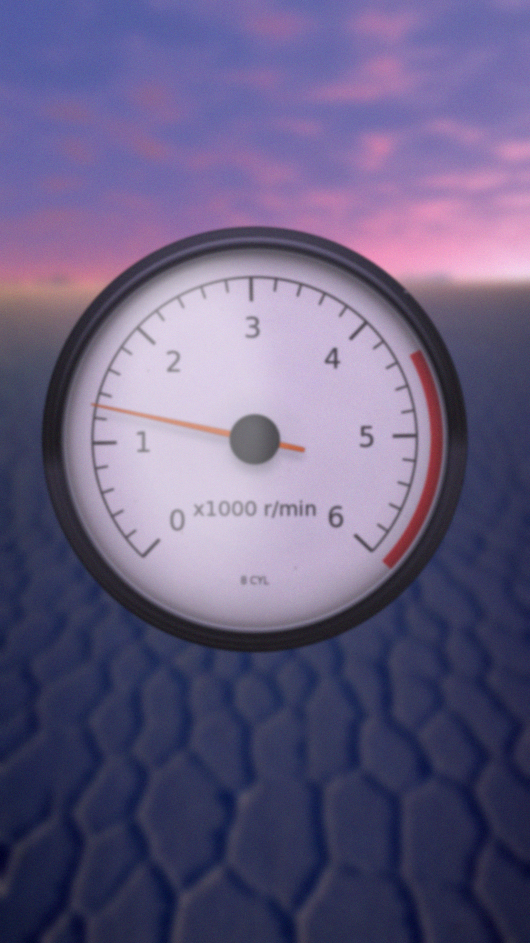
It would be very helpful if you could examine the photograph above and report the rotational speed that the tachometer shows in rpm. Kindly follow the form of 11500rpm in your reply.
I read 1300rpm
